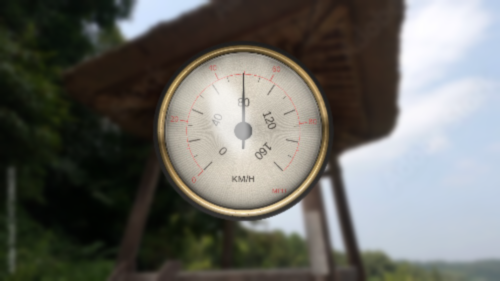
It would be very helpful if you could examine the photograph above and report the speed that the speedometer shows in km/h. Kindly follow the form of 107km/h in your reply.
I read 80km/h
